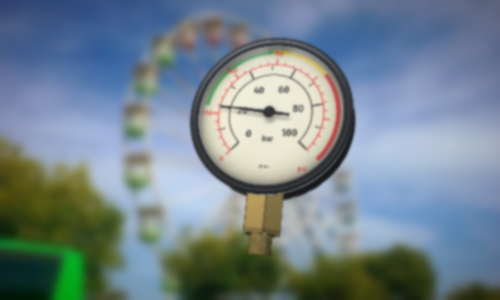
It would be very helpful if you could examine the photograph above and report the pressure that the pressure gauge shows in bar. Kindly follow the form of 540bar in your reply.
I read 20bar
